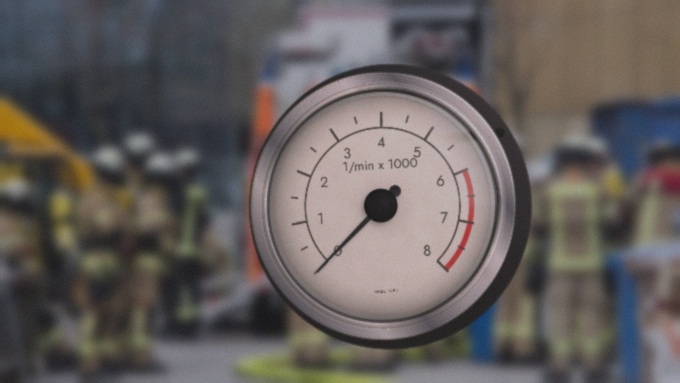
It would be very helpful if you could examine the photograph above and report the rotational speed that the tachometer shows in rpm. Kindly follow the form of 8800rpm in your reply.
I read 0rpm
